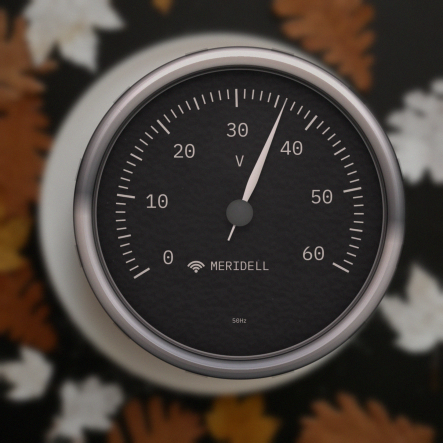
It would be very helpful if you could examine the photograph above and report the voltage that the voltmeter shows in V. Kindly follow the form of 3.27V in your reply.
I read 36V
